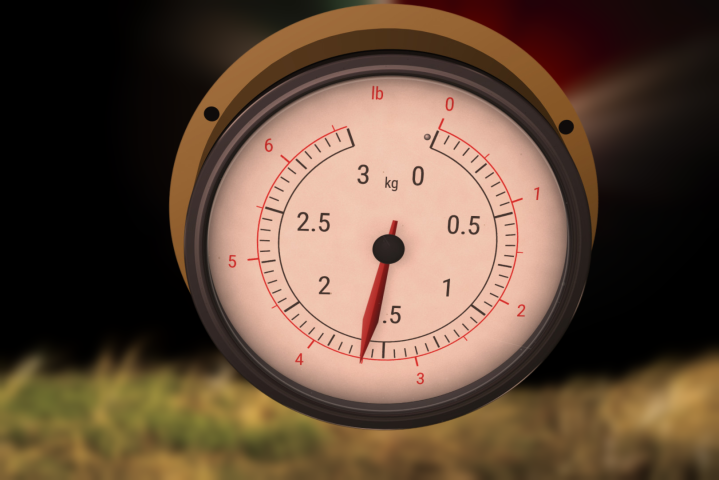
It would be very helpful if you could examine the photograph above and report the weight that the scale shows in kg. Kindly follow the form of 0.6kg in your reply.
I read 1.6kg
